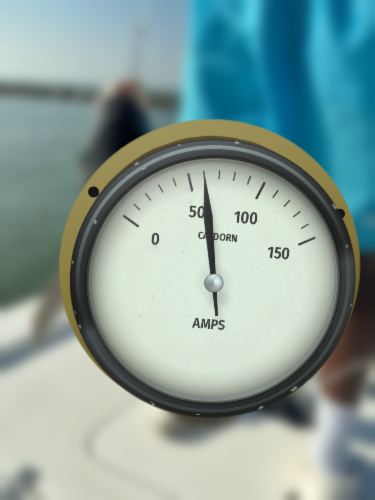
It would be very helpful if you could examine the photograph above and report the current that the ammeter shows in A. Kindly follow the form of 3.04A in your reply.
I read 60A
